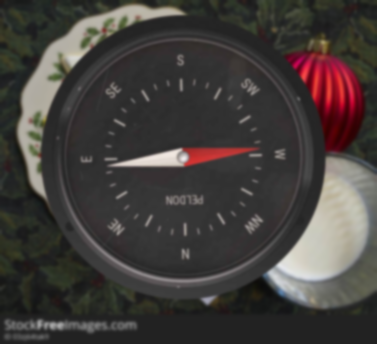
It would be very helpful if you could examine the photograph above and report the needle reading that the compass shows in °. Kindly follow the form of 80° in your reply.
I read 265°
